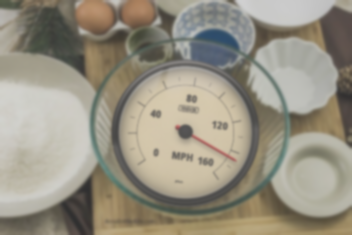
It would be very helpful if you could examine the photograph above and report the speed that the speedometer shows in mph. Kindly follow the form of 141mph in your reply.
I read 145mph
